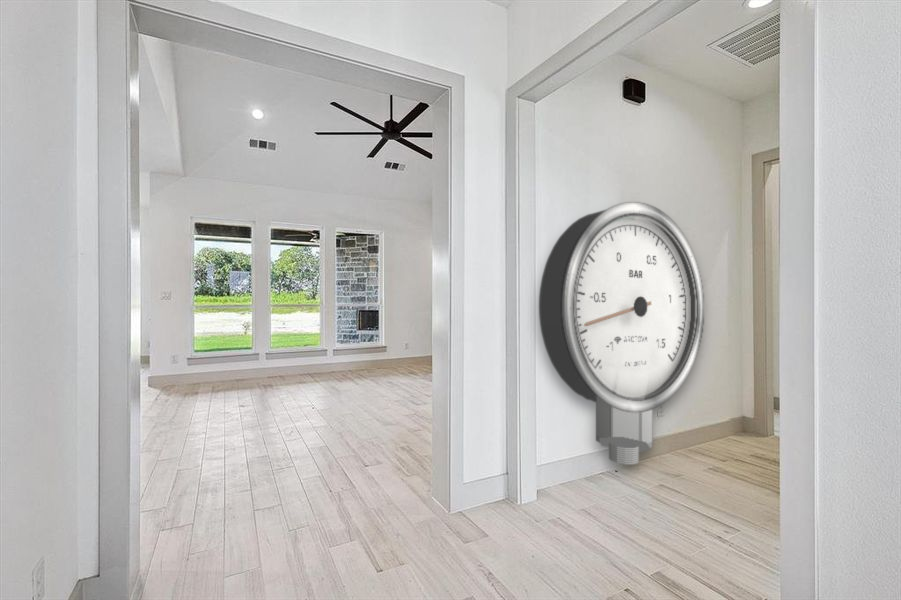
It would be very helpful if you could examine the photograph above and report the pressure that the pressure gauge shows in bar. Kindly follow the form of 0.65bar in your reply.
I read -0.7bar
